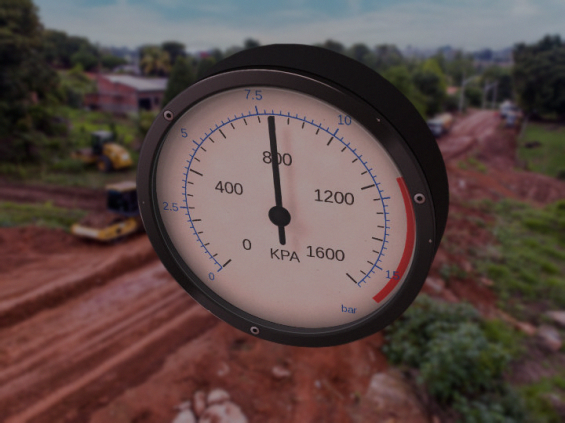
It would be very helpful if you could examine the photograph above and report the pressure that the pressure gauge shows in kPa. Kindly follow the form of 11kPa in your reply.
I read 800kPa
